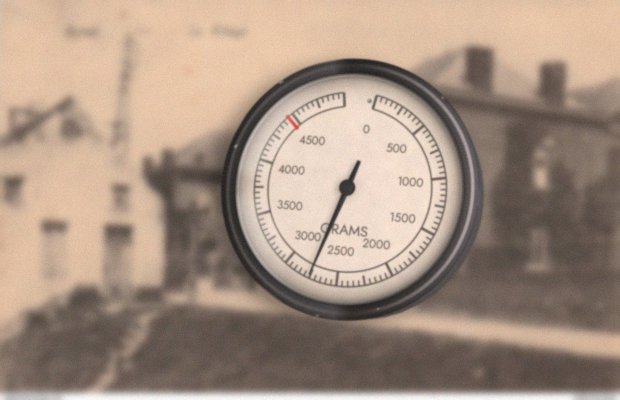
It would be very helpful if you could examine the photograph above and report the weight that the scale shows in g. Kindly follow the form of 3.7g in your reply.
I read 2750g
